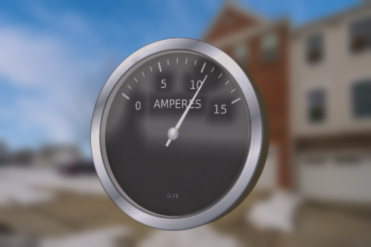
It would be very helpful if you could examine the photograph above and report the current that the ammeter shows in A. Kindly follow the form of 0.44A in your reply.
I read 11A
